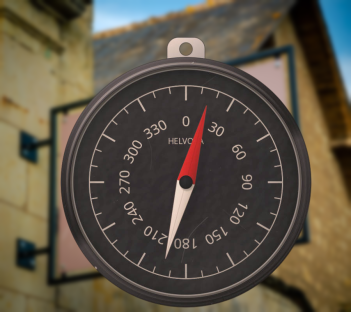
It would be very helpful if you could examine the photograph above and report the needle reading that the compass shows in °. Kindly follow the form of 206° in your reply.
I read 15°
